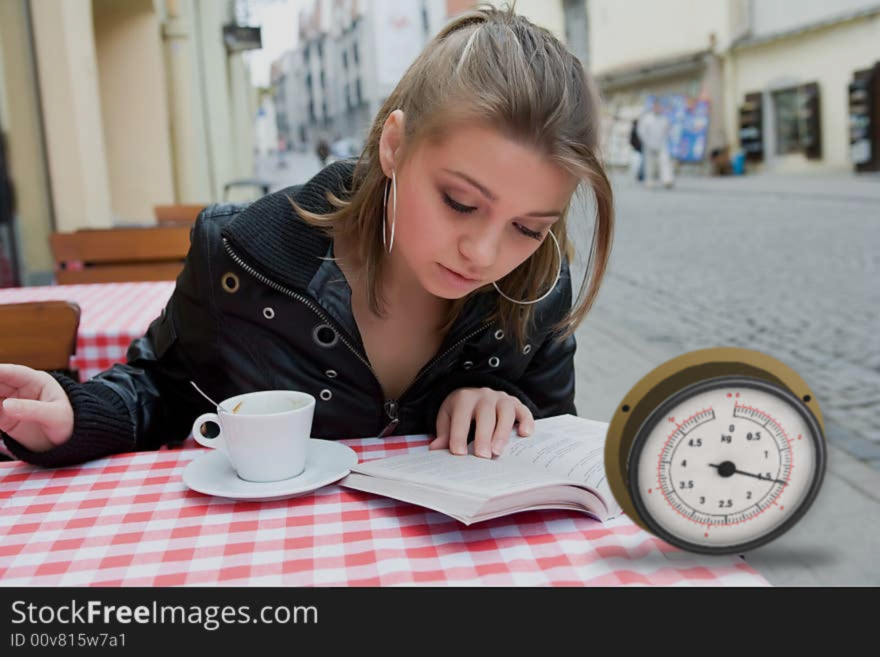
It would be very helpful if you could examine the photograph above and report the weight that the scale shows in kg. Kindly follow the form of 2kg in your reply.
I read 1.5kg
